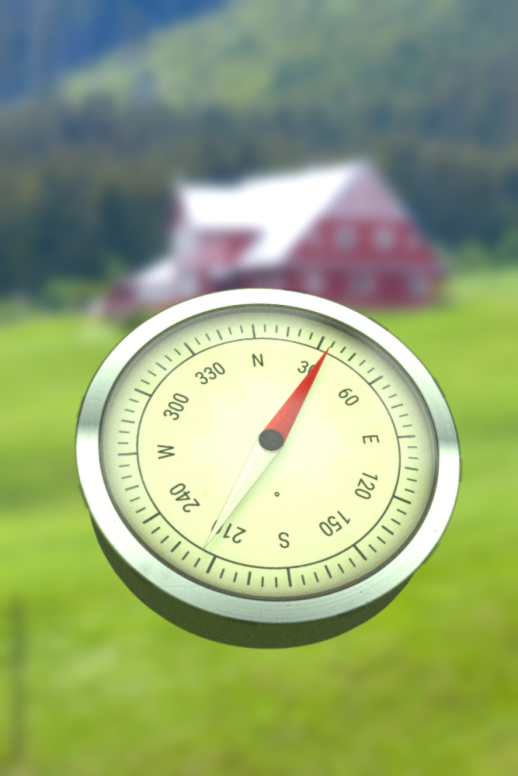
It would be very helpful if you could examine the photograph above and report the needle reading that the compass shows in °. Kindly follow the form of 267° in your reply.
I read 35°
